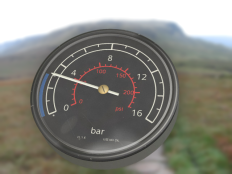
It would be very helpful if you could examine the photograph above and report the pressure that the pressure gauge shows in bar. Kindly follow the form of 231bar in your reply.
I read 3bar
